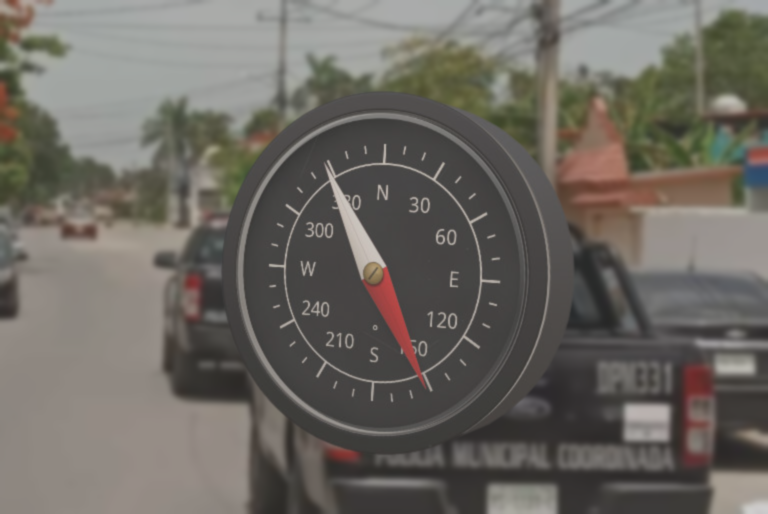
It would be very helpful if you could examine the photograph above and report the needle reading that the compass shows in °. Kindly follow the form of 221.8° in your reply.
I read 150°
